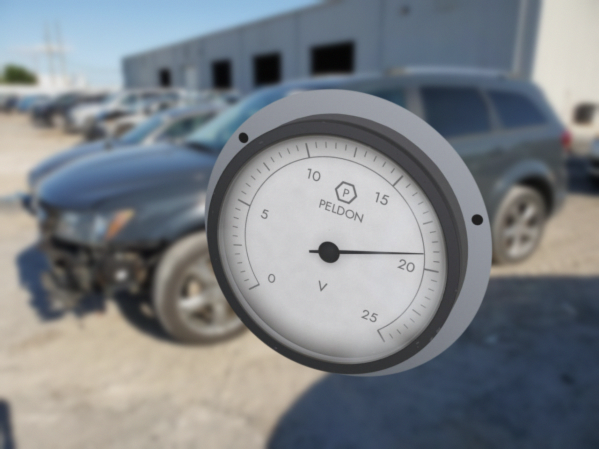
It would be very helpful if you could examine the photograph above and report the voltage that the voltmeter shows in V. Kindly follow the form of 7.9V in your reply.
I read 19V
